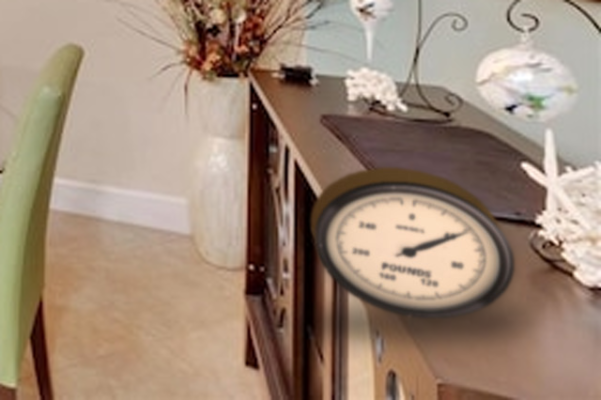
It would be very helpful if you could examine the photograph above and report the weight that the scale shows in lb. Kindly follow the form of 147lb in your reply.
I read 40lb
